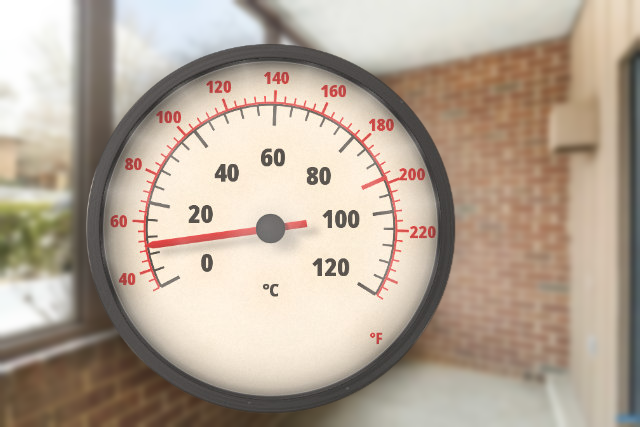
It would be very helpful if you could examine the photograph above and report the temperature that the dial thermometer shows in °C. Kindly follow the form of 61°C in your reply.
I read 10°C
